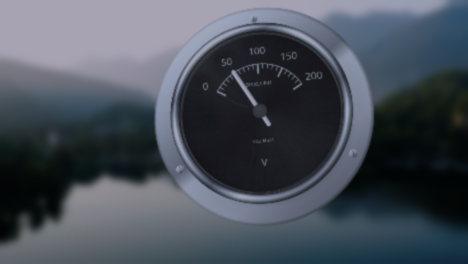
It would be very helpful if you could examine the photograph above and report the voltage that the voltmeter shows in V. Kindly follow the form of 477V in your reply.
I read 50V
